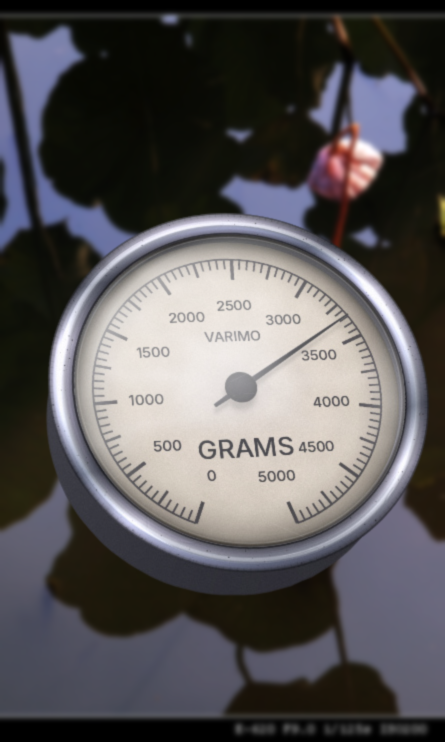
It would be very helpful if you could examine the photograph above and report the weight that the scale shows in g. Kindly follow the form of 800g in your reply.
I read 3350g
